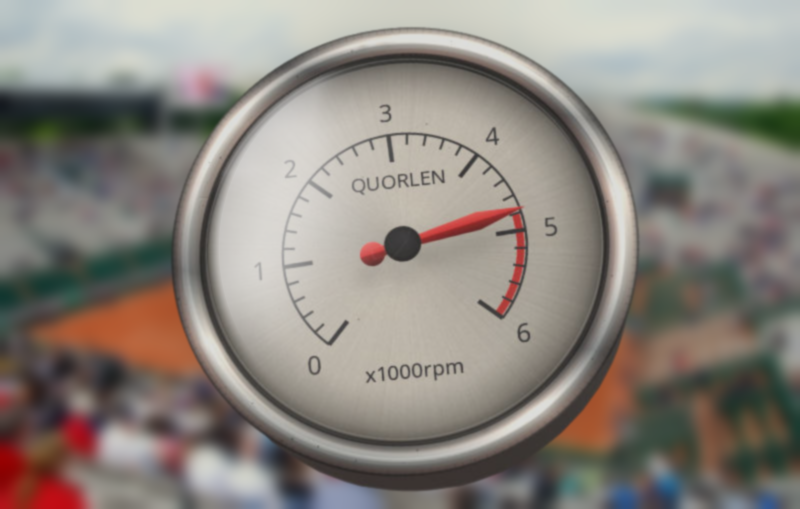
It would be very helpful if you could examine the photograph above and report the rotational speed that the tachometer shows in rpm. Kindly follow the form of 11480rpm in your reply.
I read 4800rpm
